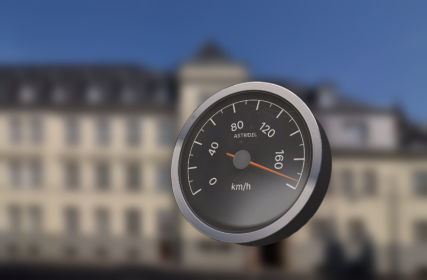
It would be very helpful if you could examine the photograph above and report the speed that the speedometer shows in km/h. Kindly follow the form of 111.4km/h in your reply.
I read 175km/h
